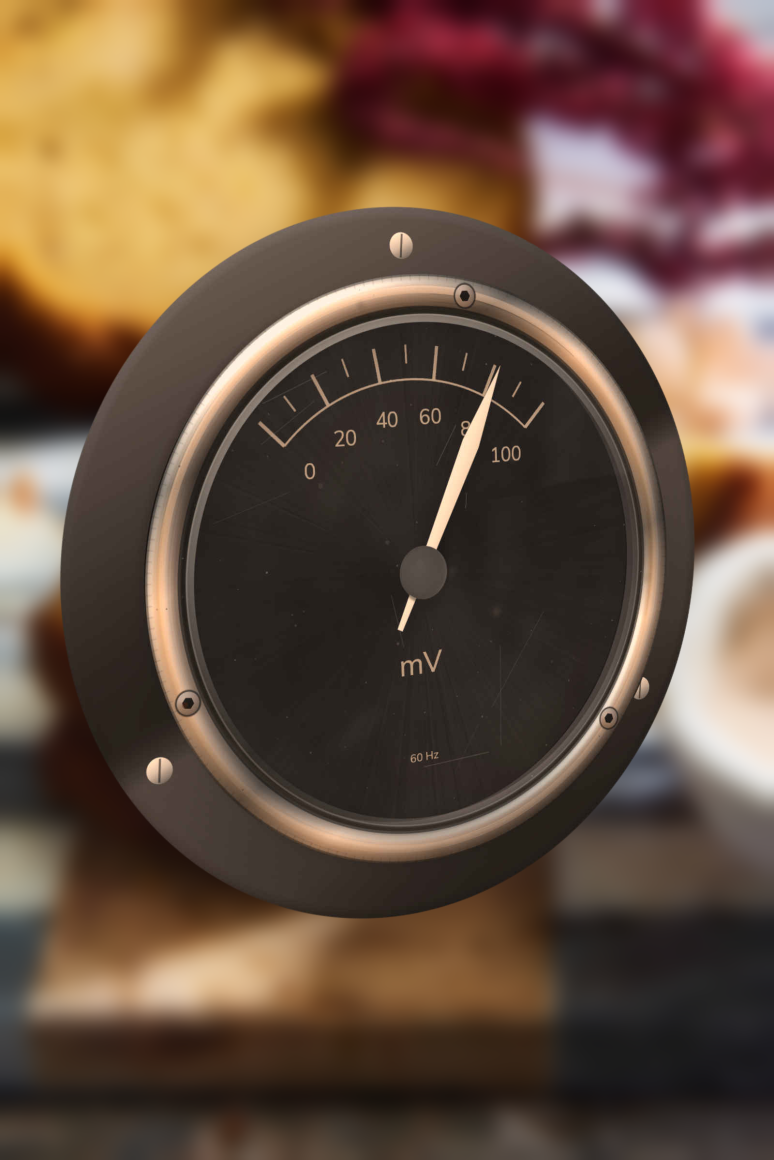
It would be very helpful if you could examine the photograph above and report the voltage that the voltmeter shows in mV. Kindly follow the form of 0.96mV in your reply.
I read 80mV
